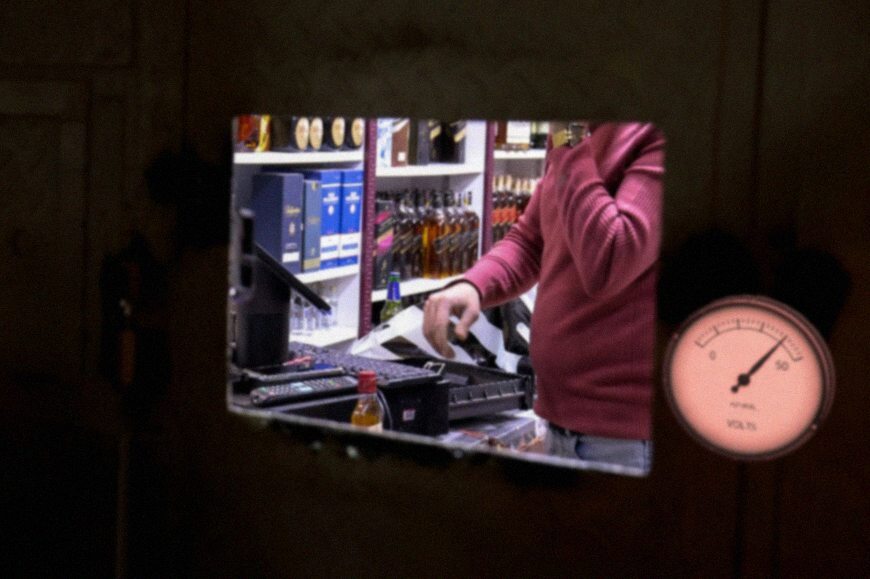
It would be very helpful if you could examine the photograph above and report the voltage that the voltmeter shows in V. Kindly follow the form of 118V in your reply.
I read 40V
